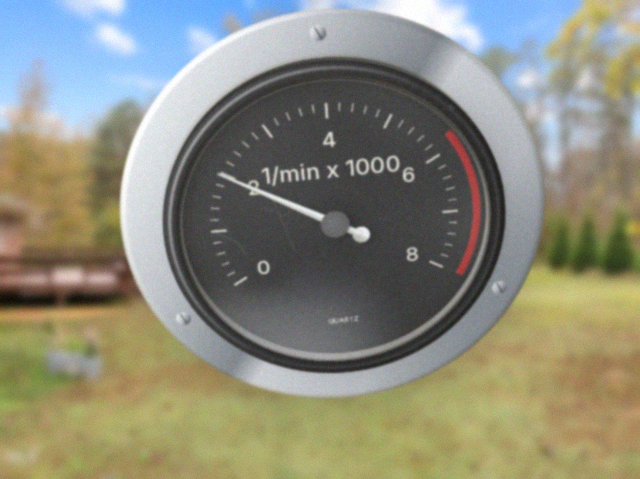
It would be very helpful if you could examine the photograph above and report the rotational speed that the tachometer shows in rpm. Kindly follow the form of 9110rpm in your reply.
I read 2000rpm
